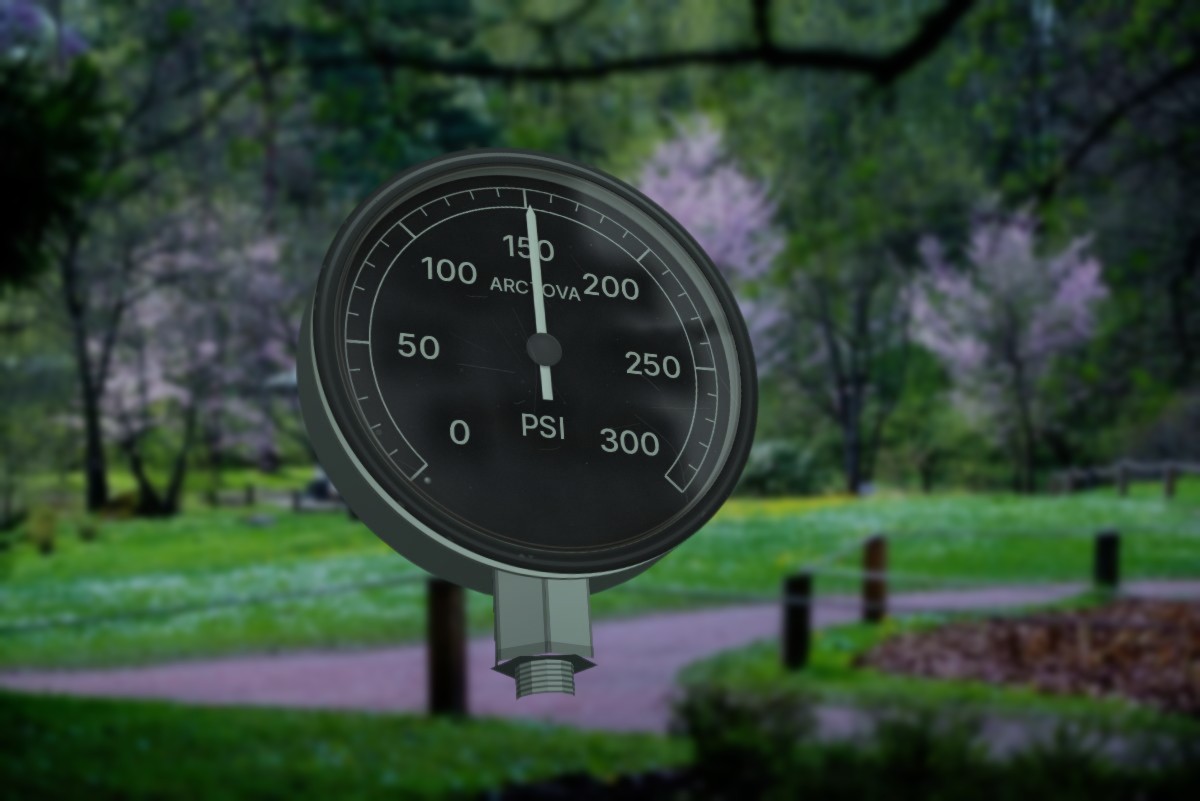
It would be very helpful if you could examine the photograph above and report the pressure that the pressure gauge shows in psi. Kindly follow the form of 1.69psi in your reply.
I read 150psi
